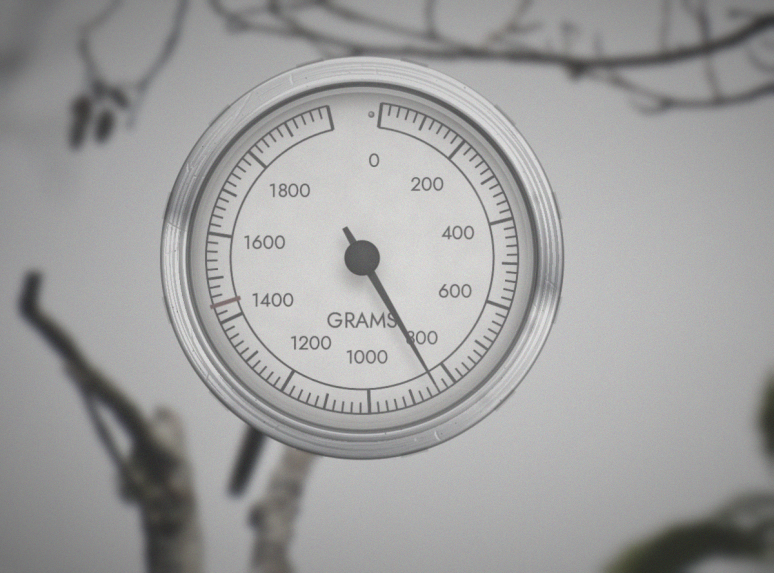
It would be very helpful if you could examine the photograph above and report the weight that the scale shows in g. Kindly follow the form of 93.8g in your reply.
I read 840g
